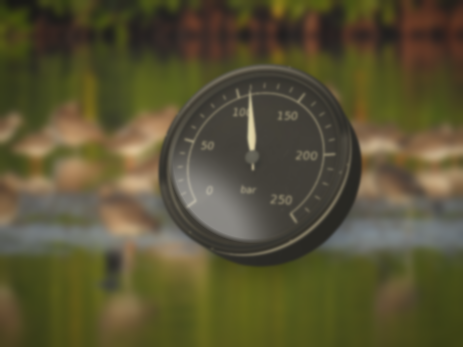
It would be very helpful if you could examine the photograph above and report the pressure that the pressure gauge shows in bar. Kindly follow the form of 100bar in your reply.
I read 110bar
